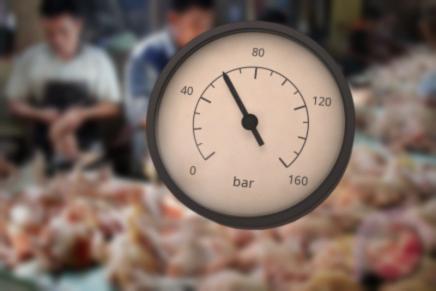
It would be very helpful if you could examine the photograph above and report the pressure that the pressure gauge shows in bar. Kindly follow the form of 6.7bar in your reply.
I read 60bar
